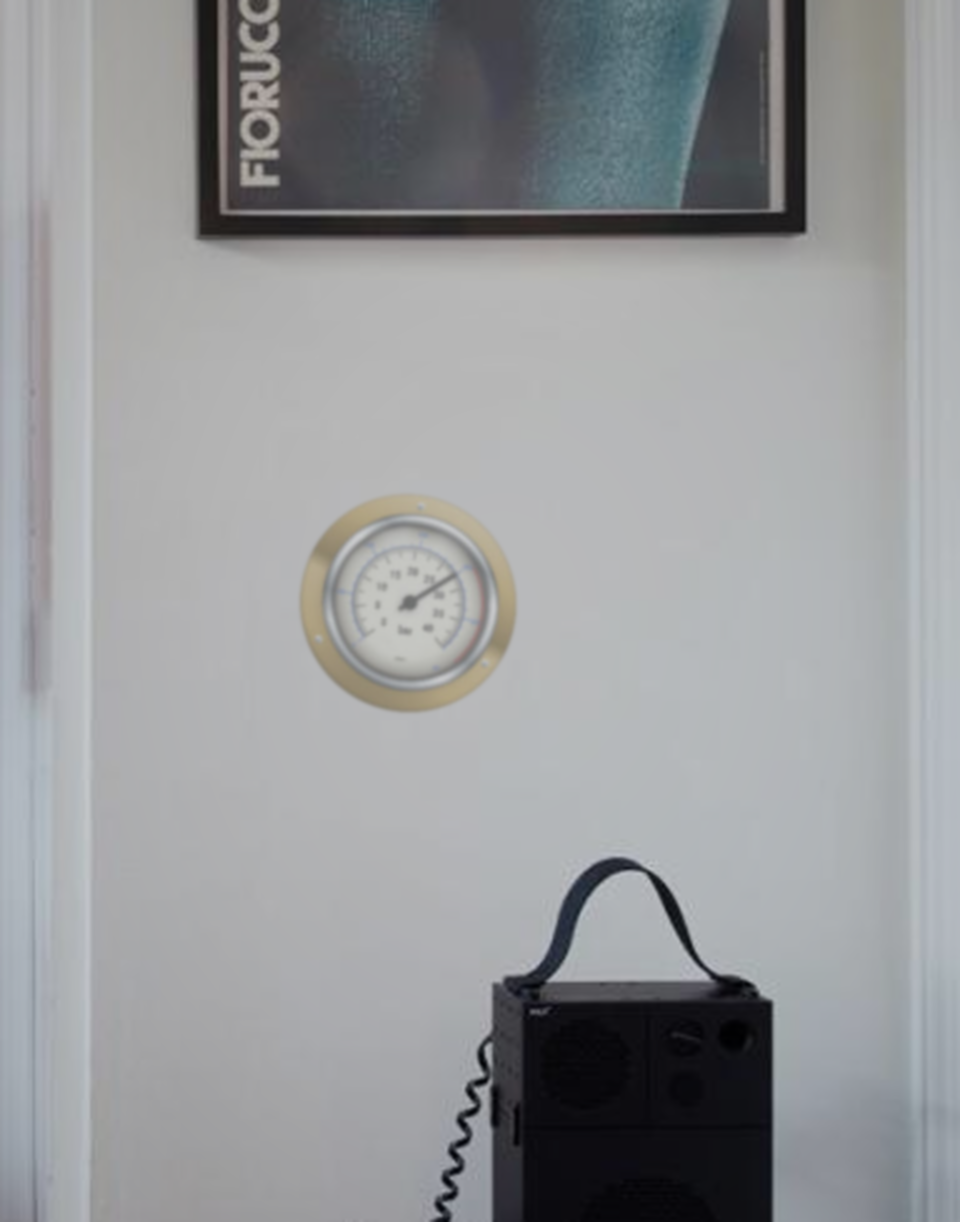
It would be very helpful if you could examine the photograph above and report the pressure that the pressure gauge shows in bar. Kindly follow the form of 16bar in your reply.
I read 27.5bar
